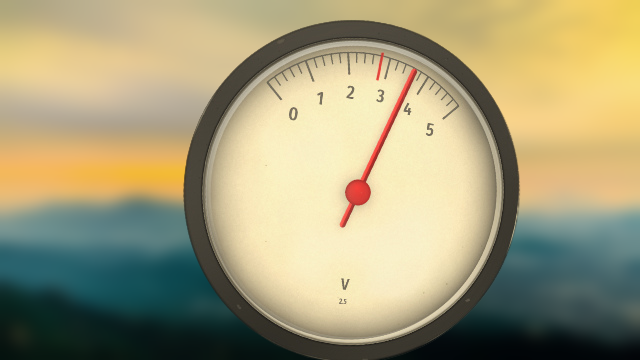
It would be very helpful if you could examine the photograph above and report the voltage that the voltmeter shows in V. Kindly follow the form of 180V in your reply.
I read 3.6V
